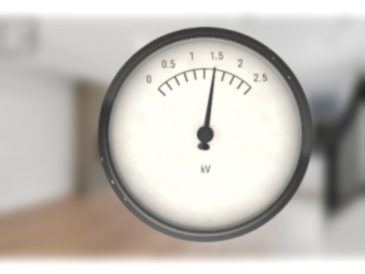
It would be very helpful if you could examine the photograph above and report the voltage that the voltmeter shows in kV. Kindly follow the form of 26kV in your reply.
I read 1.5kV
